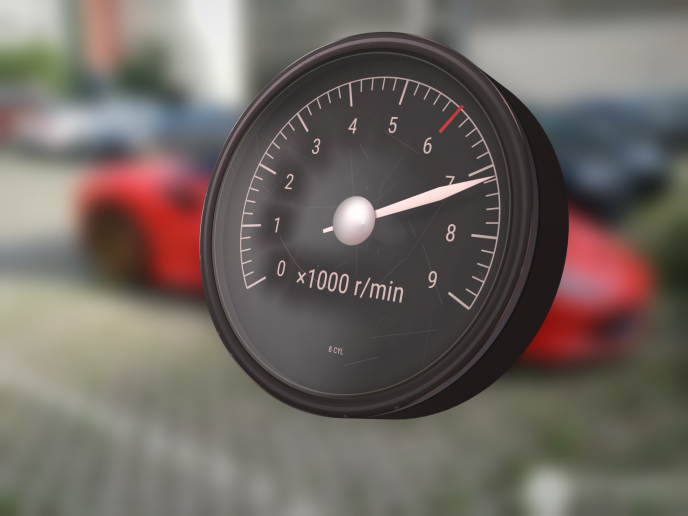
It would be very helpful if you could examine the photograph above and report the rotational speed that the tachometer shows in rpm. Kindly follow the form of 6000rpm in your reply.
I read 7200rpm
